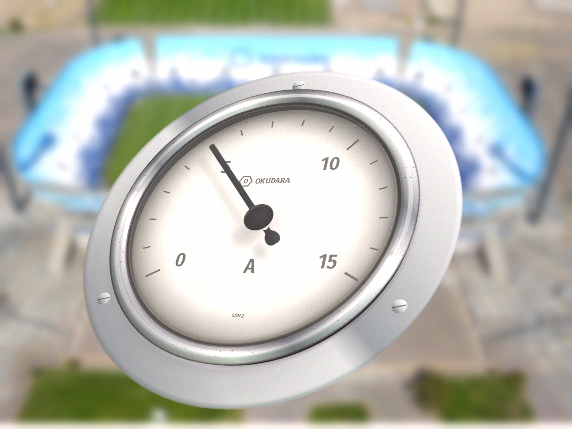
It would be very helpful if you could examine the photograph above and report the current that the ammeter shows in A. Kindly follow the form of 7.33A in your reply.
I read 5A
